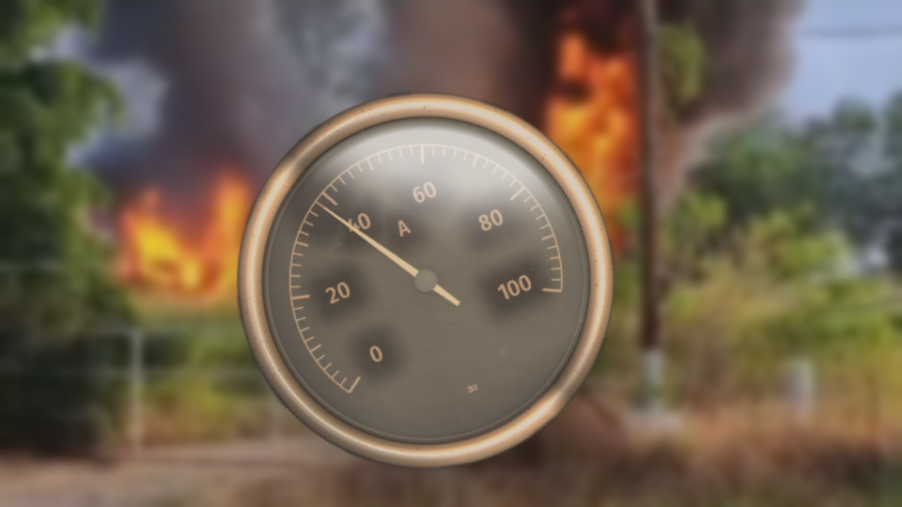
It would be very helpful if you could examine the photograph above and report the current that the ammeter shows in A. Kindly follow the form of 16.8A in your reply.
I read 38A
